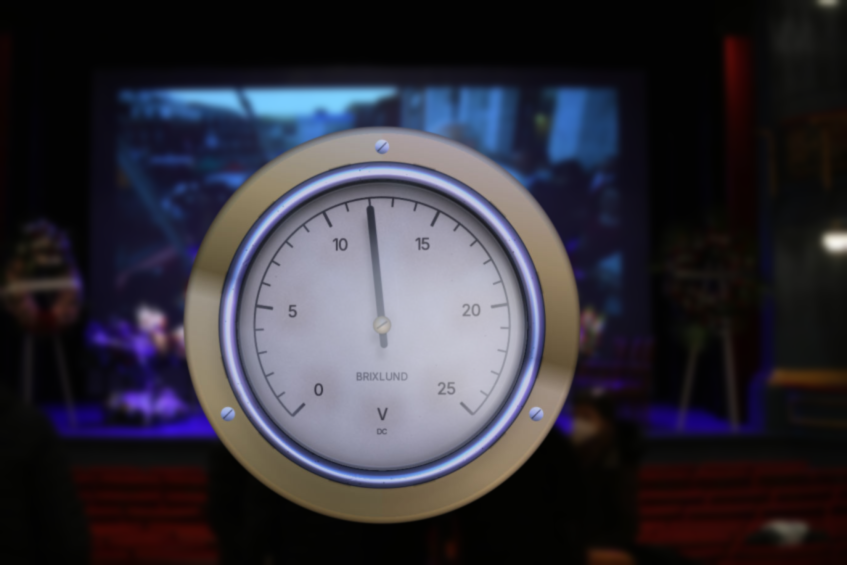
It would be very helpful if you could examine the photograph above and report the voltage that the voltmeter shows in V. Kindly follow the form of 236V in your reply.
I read 12V
